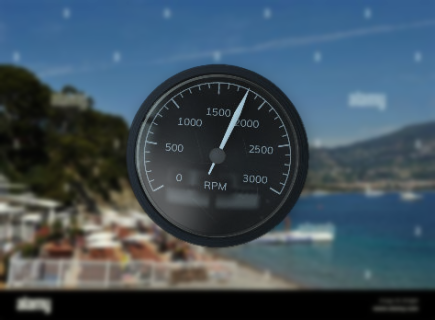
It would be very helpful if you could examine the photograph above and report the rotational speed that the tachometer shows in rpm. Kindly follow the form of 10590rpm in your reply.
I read 1800rpm
